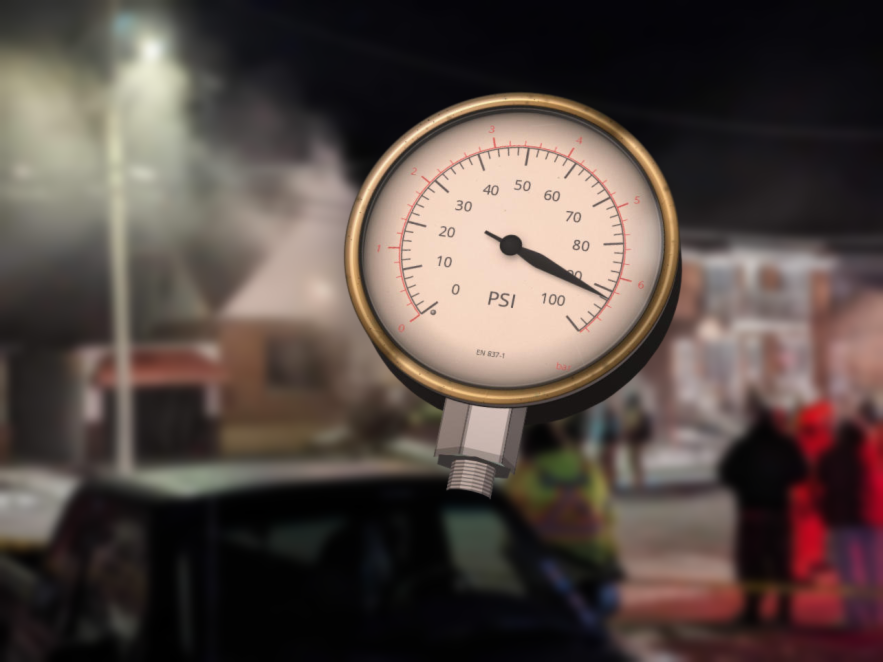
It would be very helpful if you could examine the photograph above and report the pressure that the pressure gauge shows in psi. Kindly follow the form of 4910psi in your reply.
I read 92psi
